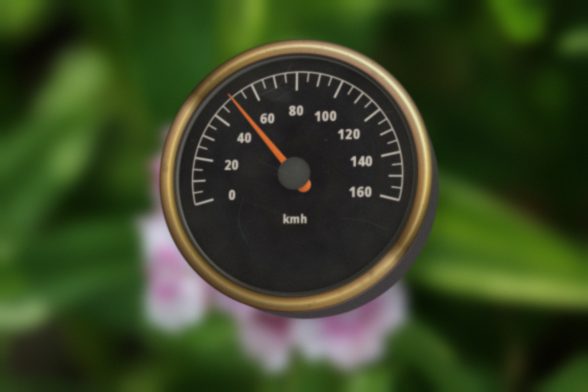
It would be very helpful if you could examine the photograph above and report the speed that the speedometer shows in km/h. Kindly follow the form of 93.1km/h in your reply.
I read 50km/h
